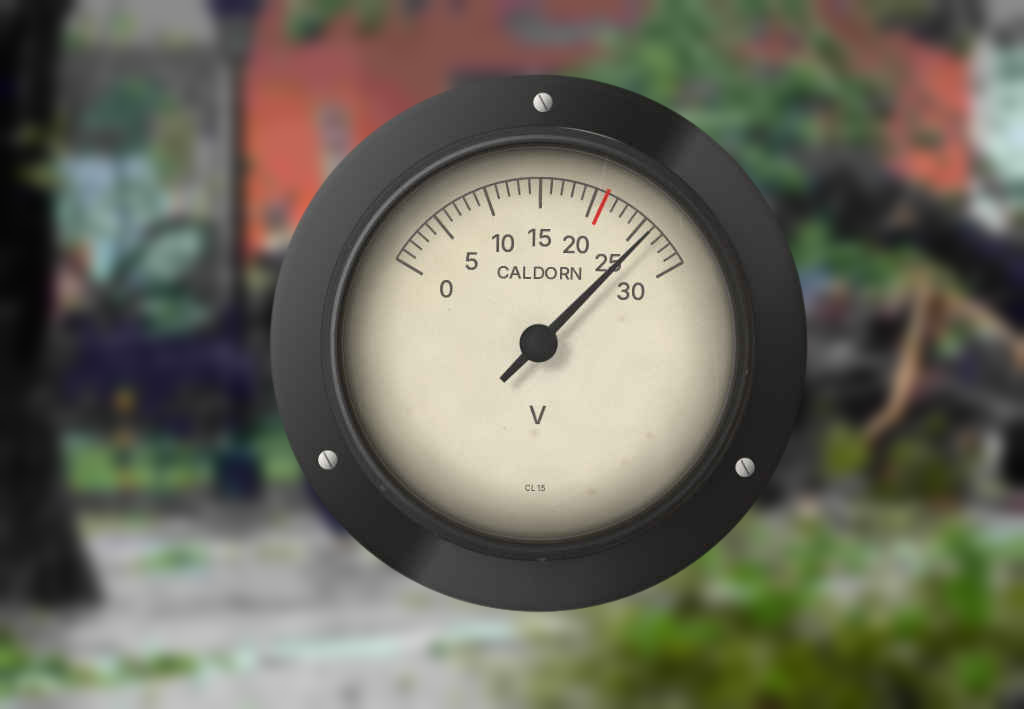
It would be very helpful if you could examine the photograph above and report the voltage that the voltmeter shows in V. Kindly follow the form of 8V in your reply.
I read 26V
